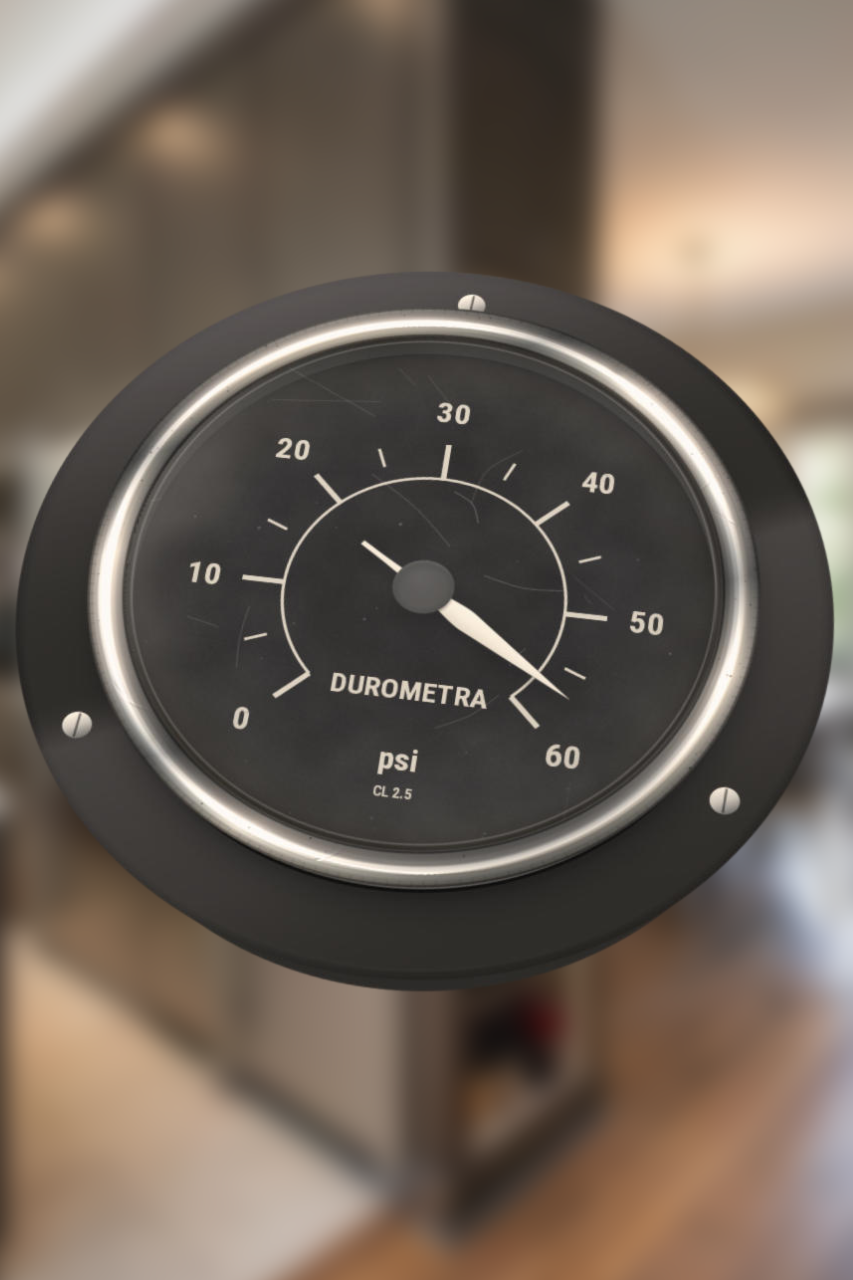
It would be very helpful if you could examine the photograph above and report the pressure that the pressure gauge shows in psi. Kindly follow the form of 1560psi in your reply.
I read 57.5psi
